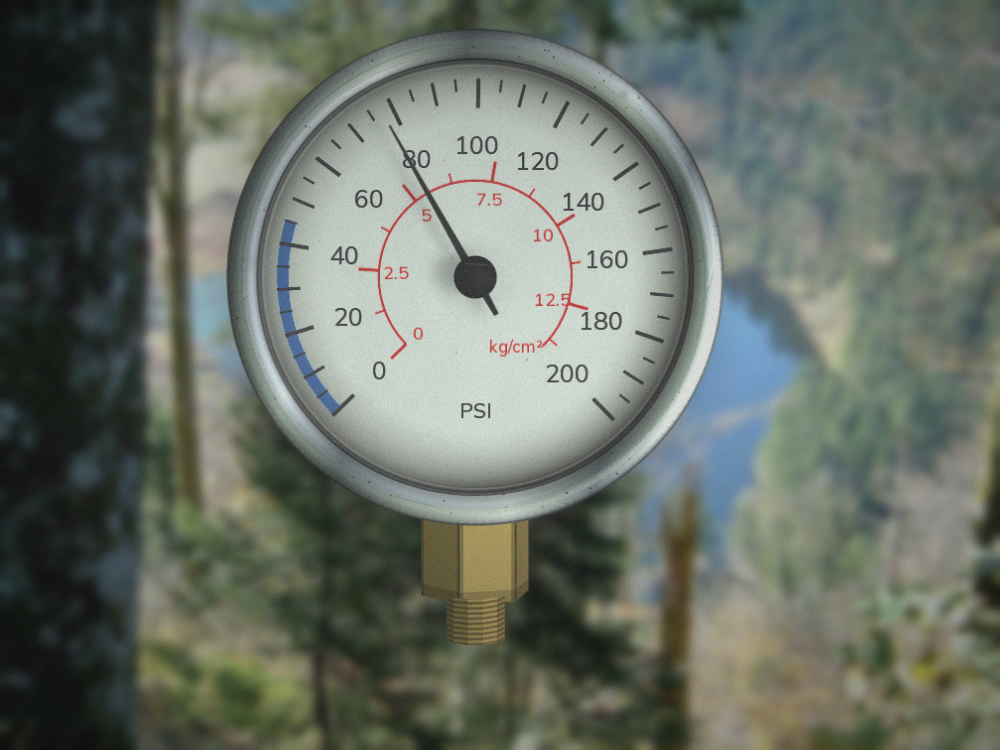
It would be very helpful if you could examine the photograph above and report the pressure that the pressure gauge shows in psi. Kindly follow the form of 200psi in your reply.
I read 77.5psi
